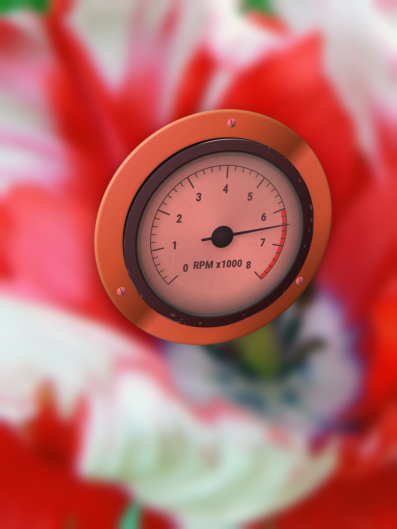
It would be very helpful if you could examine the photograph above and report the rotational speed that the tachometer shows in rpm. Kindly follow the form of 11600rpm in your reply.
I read 6400rpm
